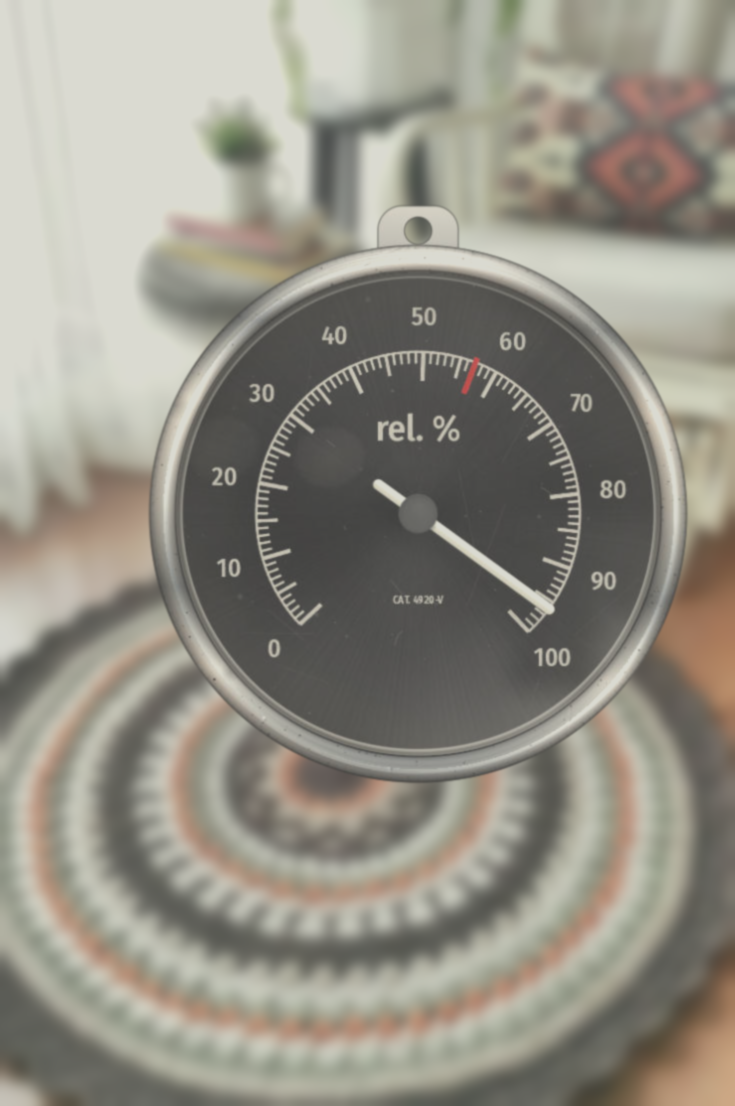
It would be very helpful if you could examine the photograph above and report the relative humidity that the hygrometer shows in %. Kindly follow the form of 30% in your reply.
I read 96%
